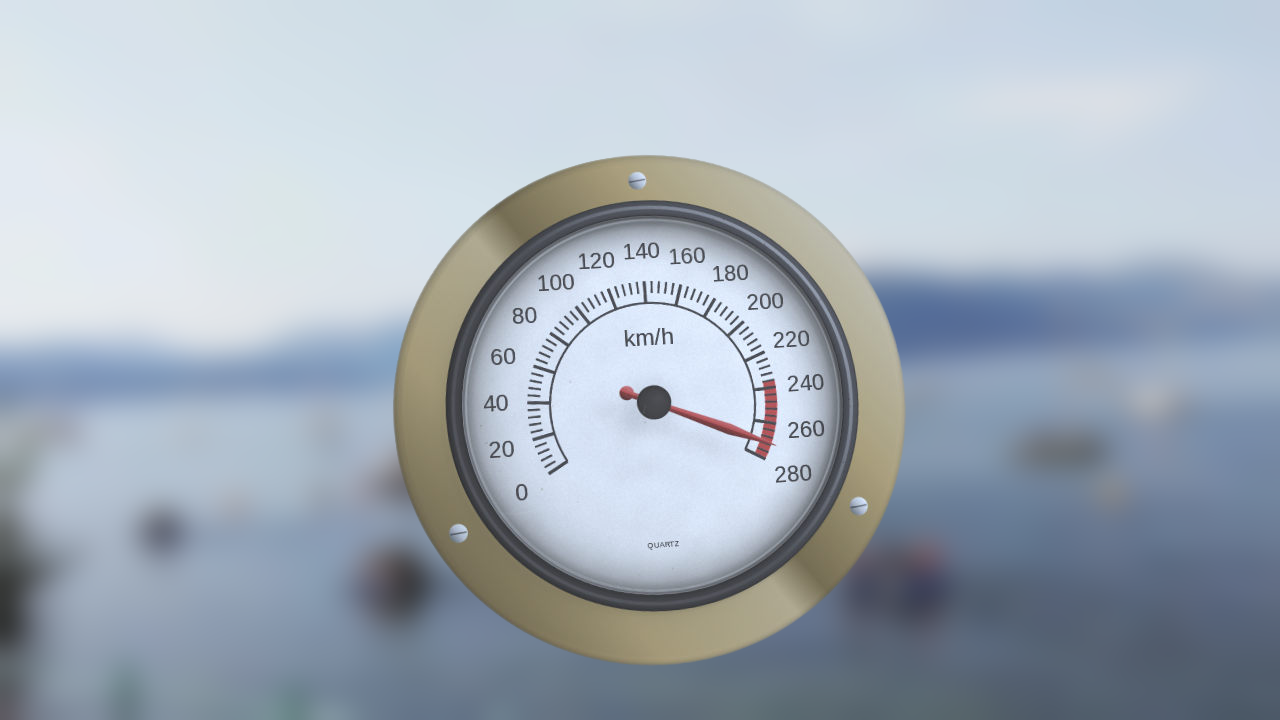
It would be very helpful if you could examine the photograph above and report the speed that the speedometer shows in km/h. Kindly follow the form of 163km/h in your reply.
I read 272km/h
